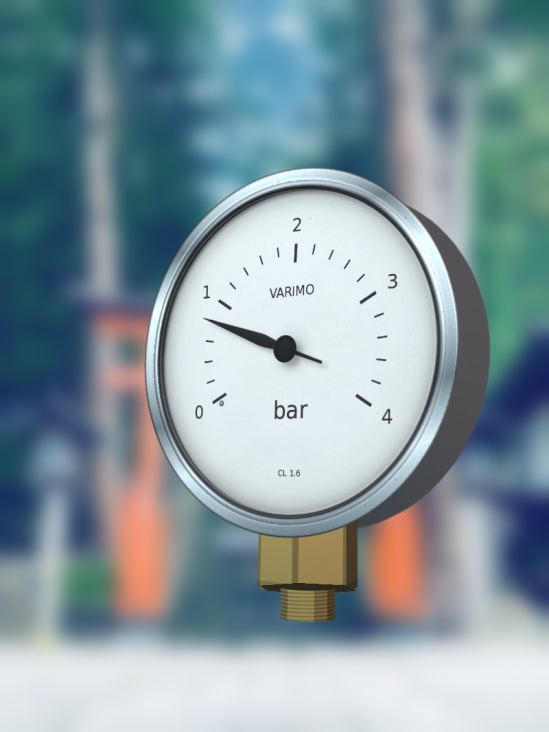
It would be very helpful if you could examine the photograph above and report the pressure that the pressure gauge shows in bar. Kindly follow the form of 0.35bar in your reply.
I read 0.8bar
